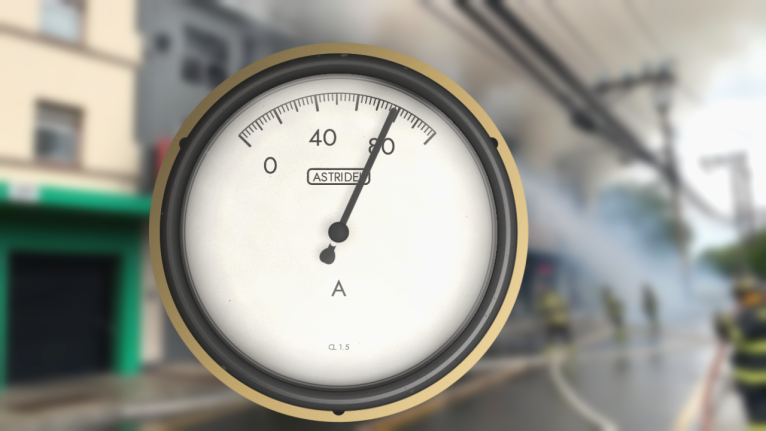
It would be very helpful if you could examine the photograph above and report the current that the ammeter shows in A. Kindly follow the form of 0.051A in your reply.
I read 78A
